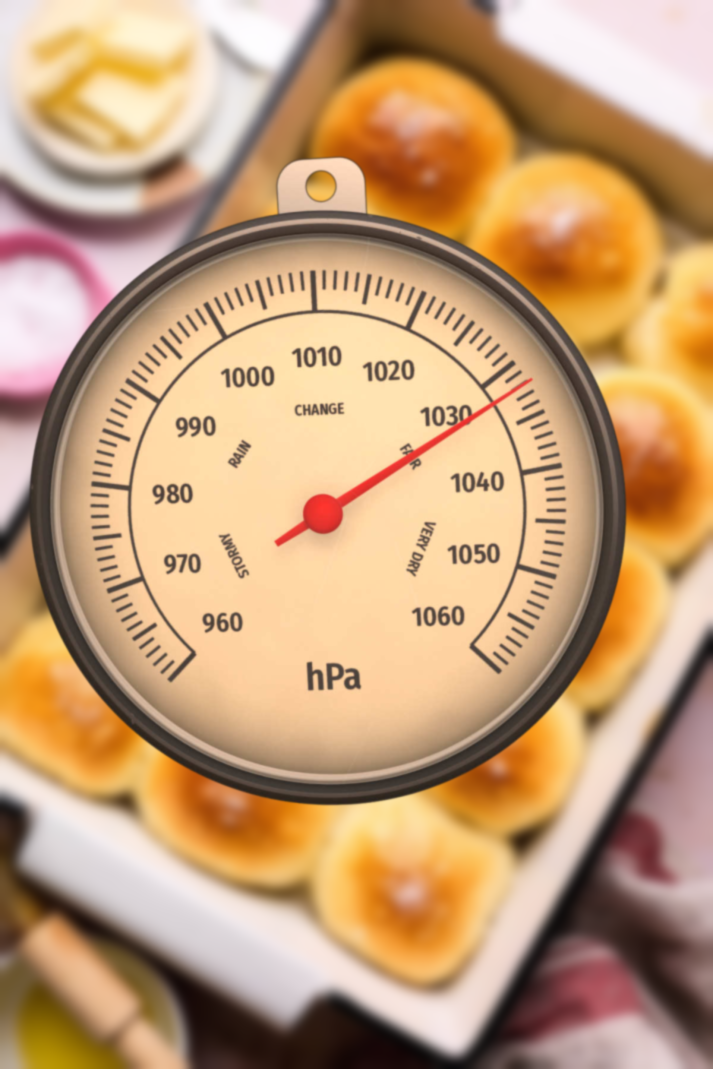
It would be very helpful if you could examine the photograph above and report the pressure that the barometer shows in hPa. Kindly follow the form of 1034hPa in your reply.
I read 1032hPa
